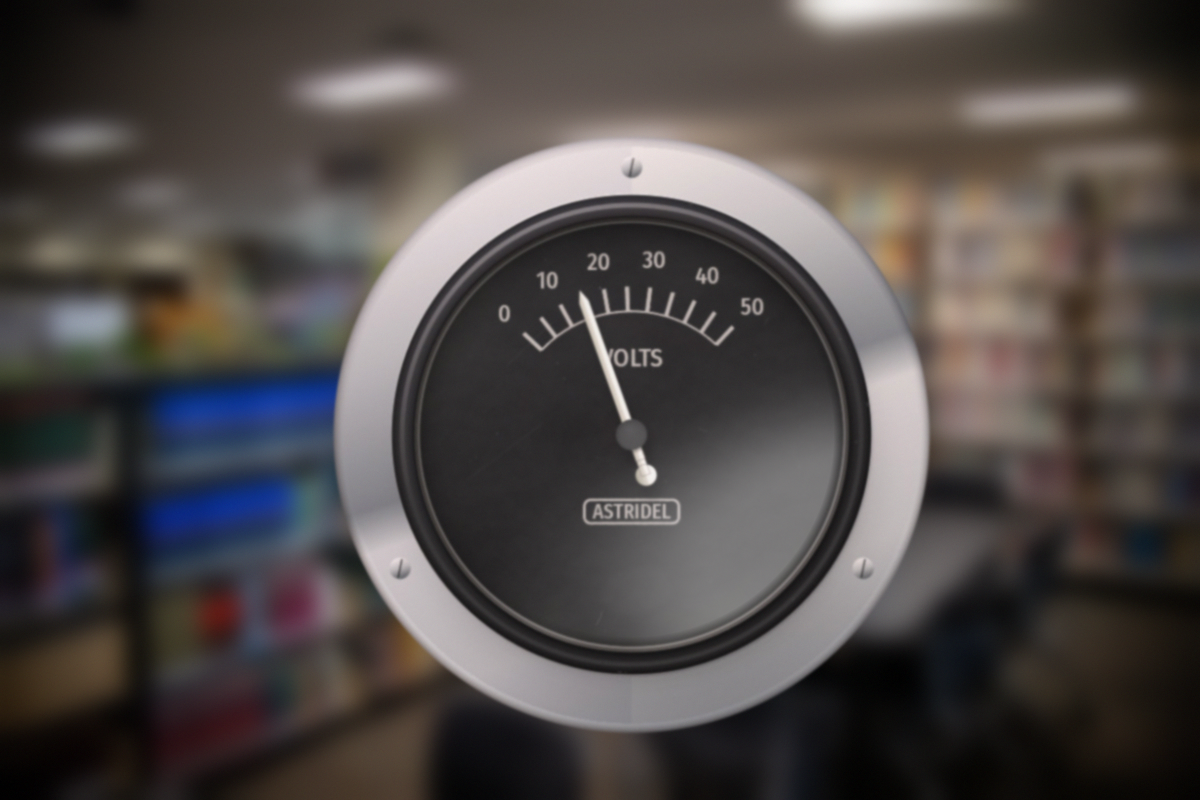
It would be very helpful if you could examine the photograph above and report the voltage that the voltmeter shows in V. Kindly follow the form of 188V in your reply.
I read 15V
